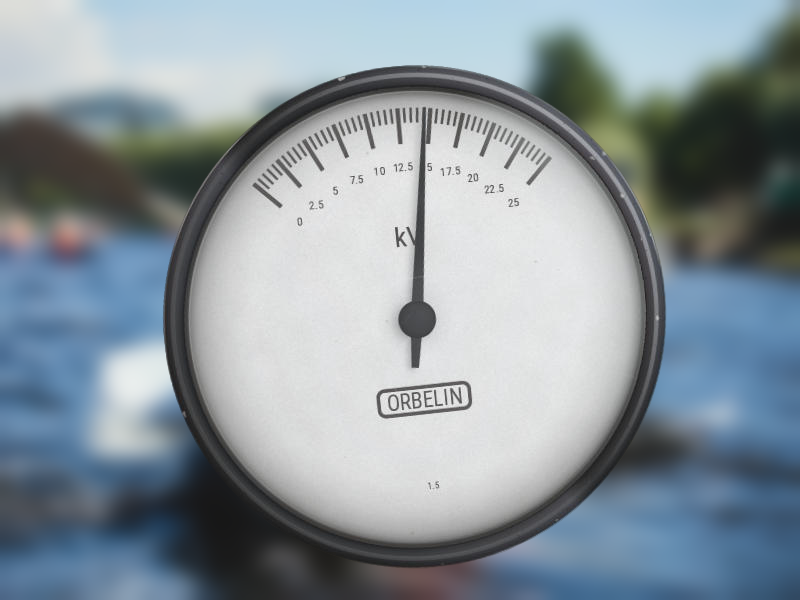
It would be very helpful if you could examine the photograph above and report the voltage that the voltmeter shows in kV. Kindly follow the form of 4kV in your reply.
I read 14.5kV
